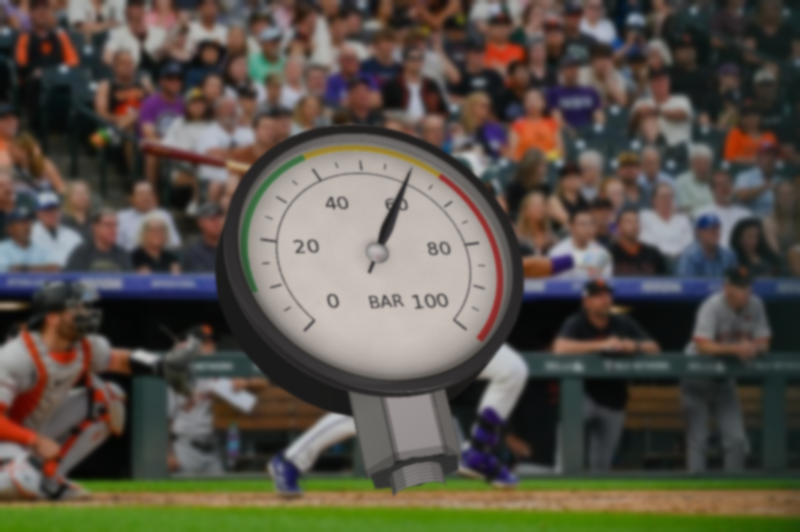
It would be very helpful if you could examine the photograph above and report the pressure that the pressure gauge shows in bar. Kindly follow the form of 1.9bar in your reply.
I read 60bar
